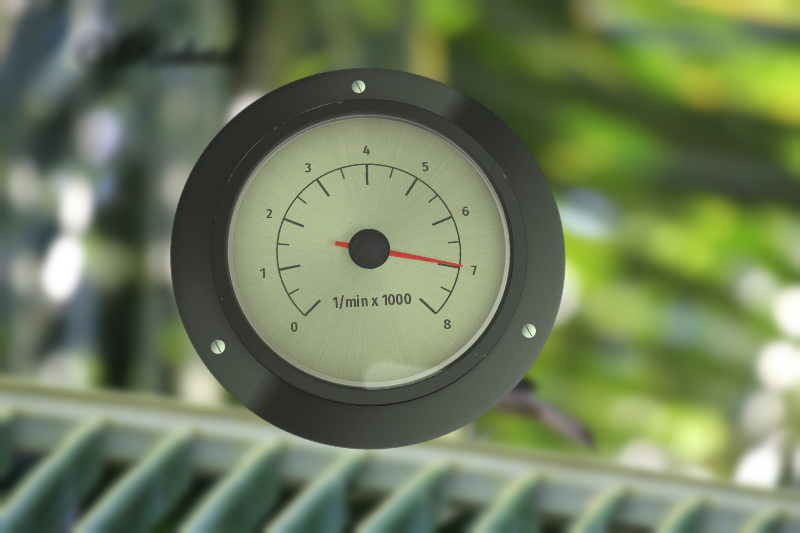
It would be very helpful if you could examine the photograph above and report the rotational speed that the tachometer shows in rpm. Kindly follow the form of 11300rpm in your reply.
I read 7000rpm
